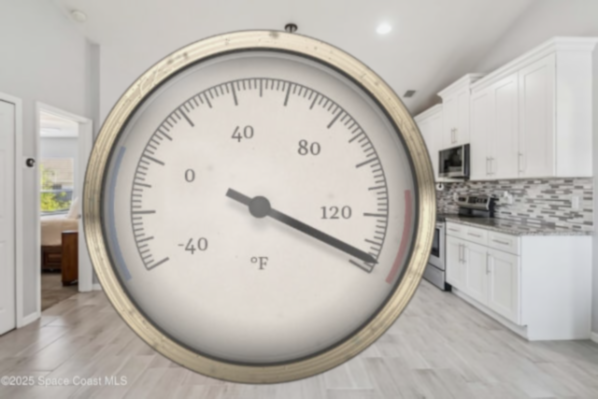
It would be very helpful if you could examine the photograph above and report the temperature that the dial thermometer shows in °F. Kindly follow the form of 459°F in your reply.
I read 136°F
